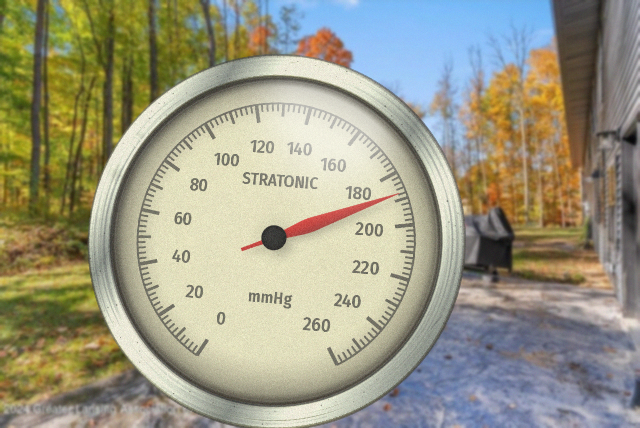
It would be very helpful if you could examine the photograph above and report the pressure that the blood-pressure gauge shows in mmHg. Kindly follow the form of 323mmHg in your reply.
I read 188mmHg
